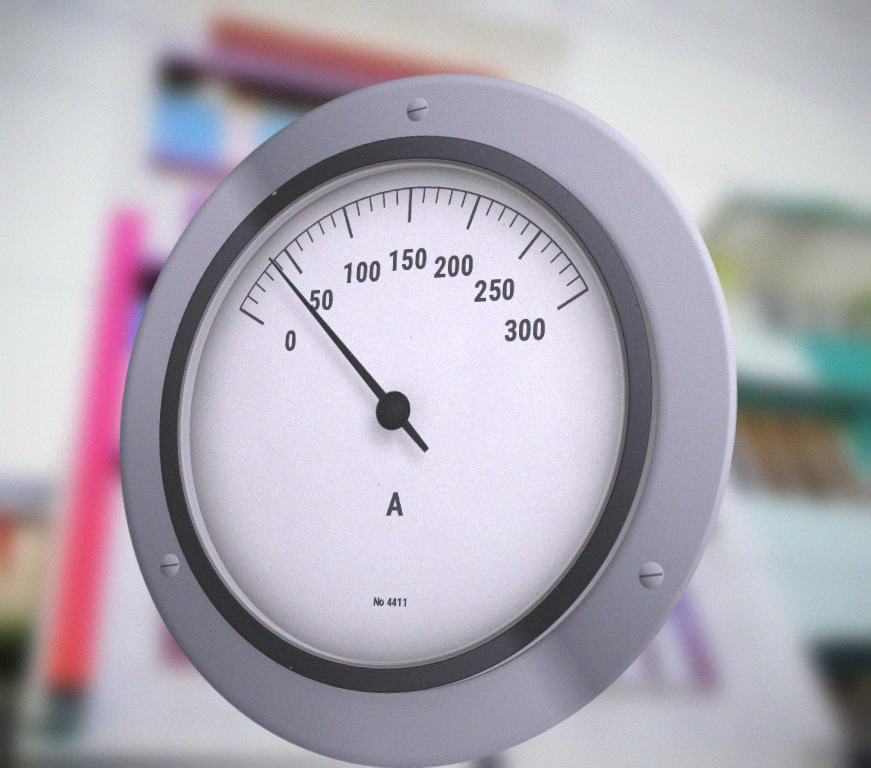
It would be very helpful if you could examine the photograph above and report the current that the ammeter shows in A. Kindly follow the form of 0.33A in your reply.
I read 40A
